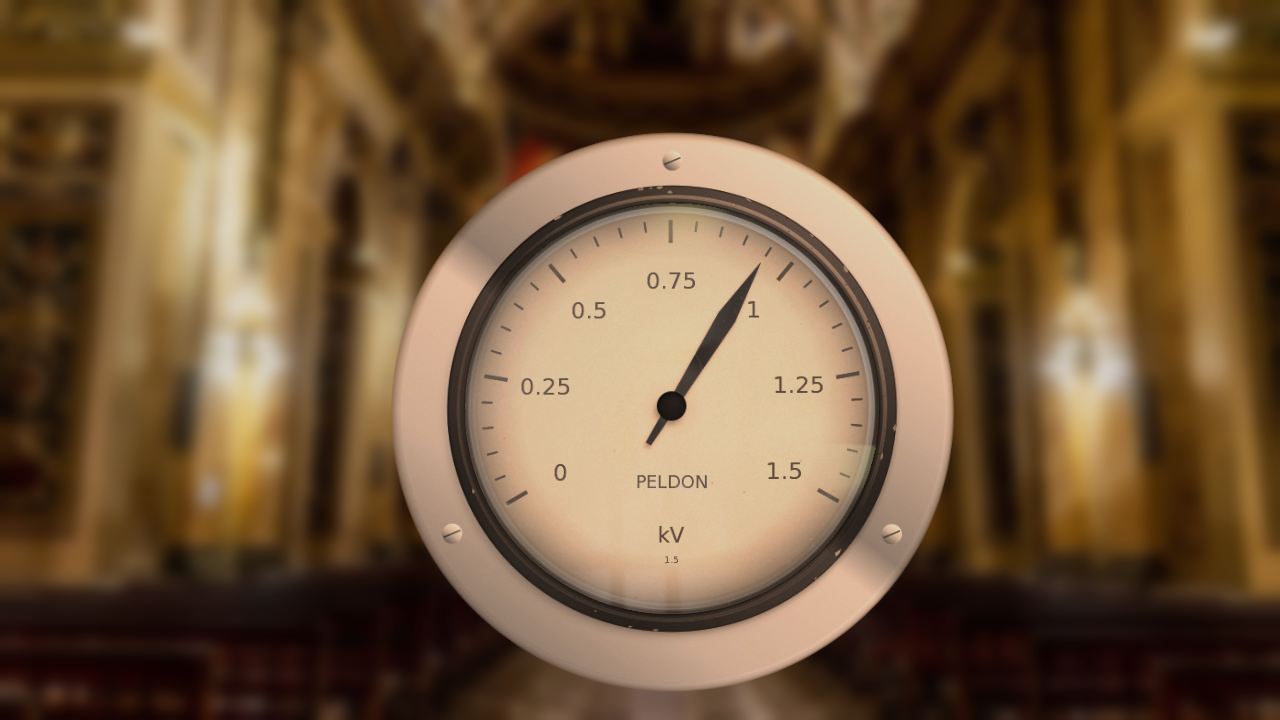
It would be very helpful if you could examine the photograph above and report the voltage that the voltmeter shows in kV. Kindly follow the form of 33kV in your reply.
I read 0.95kV
